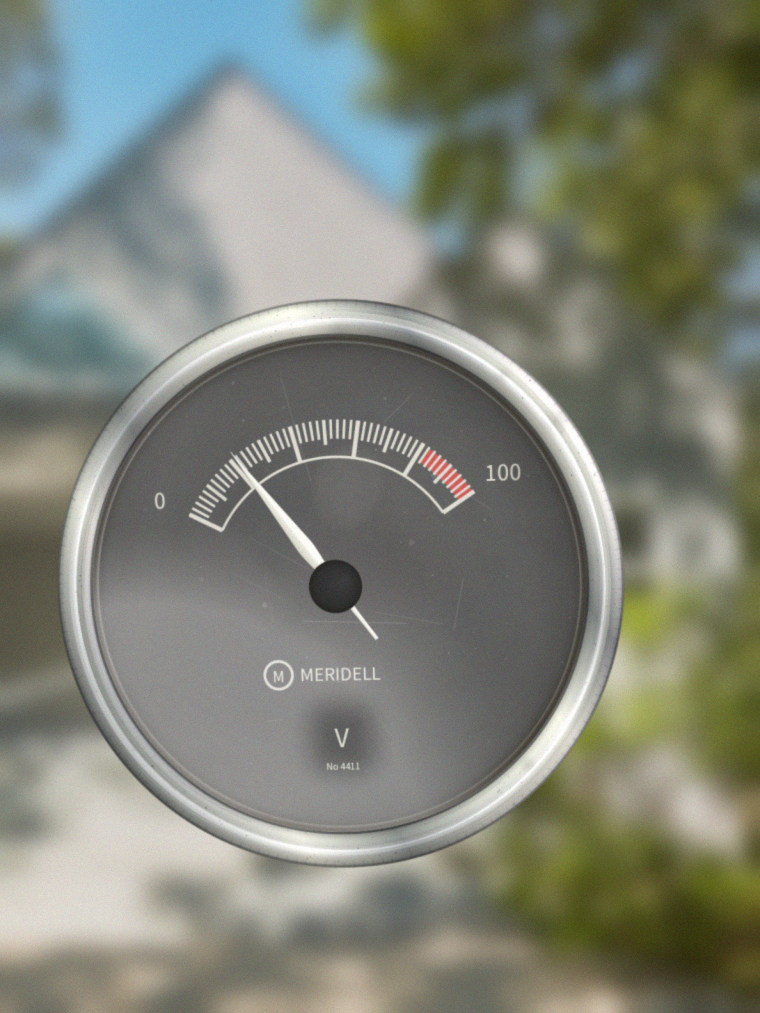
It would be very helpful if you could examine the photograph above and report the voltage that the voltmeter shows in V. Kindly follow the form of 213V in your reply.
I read 22V
